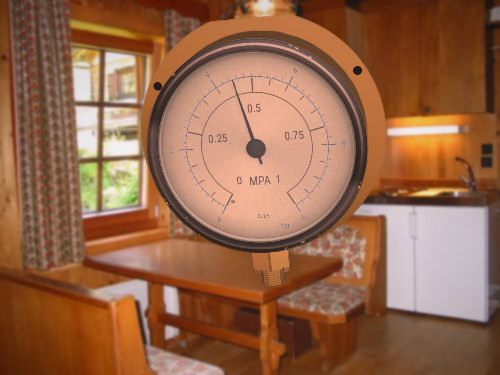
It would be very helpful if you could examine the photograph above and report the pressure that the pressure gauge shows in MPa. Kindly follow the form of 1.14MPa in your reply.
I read 0.45MPa
